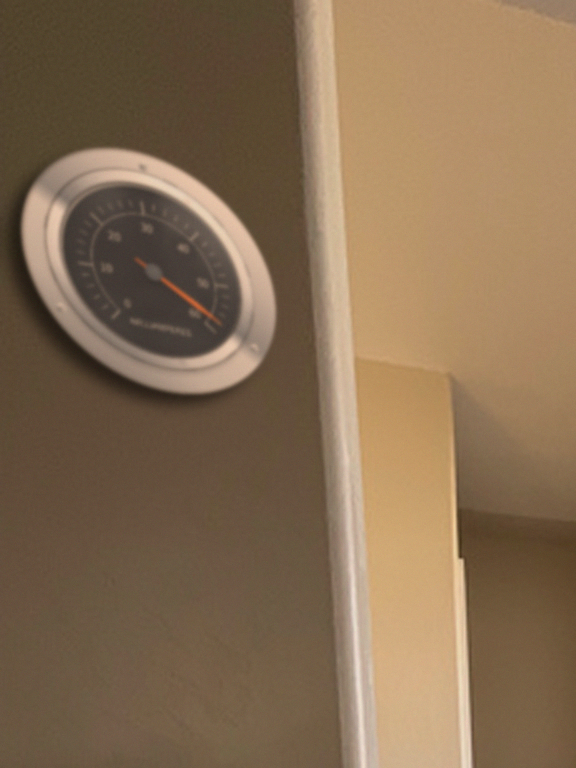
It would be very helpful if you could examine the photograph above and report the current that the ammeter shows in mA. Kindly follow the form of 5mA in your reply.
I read 58mA
